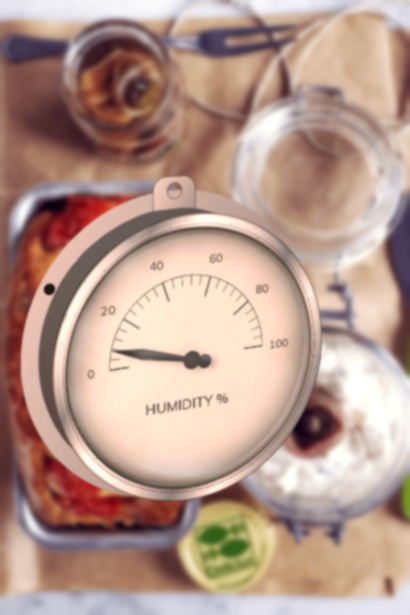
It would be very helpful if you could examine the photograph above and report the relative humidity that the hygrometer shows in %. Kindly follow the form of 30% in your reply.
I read 8%
